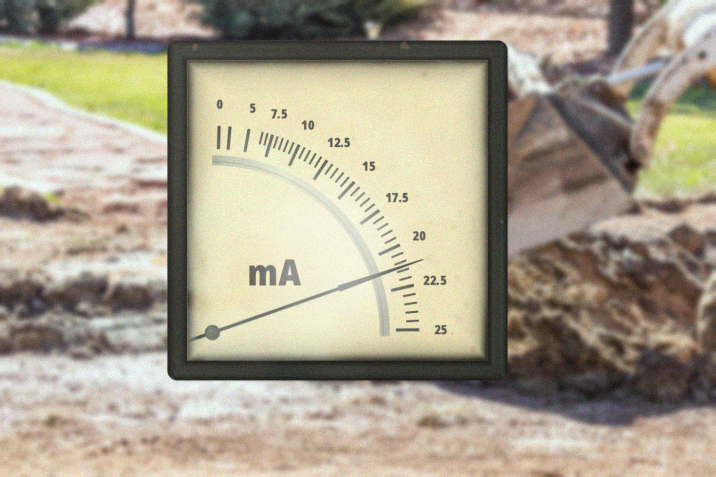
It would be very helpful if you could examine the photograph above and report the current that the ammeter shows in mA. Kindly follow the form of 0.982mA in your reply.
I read 21.25mA
